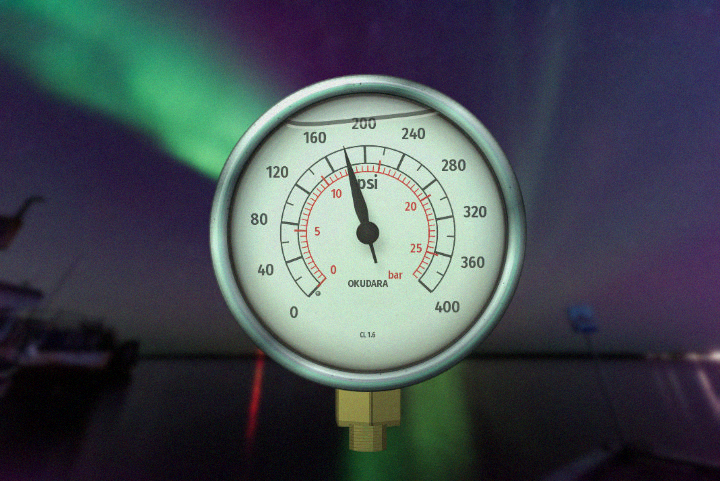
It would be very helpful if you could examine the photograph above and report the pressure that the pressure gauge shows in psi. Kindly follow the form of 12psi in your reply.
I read 180psi
